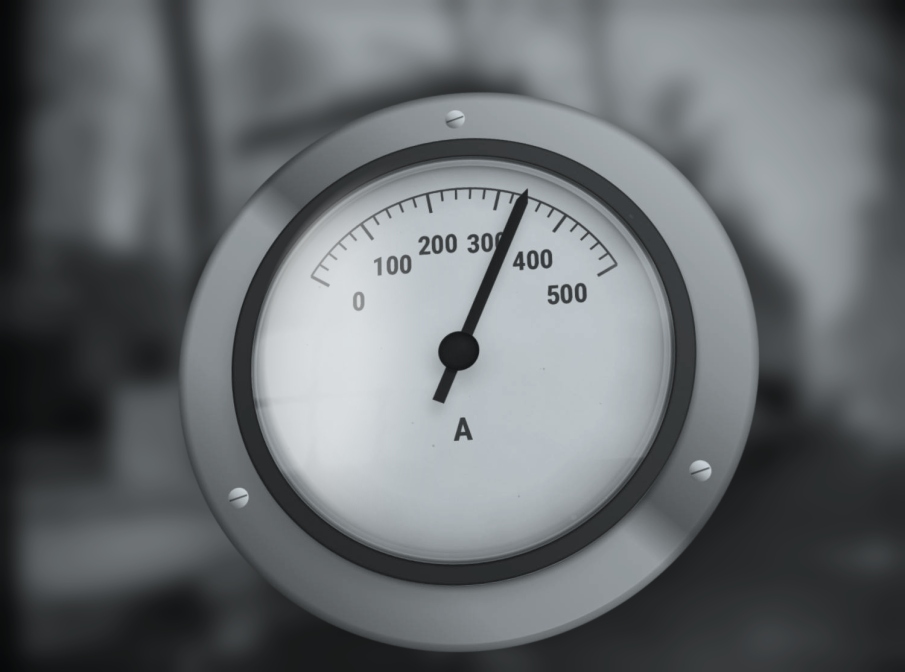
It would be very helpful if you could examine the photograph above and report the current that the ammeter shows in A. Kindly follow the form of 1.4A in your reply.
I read 340A
